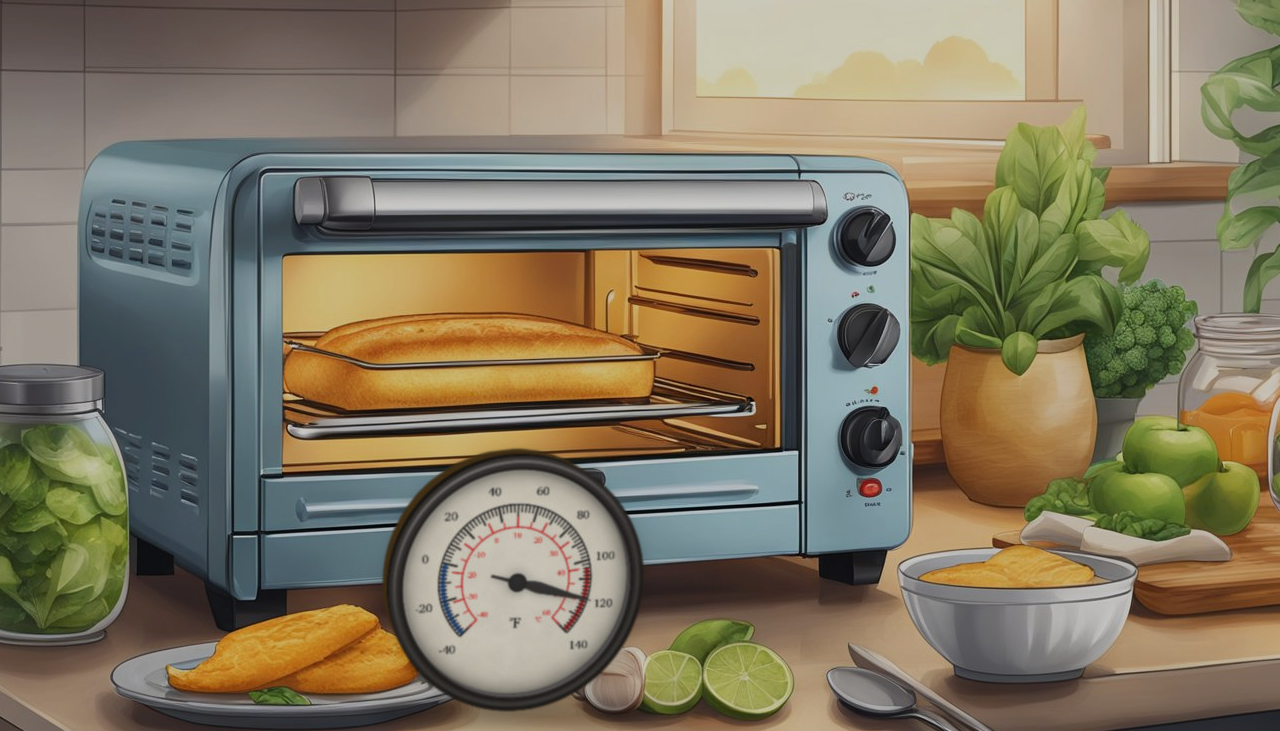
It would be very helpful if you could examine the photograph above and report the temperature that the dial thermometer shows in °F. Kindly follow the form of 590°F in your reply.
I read 120°F
